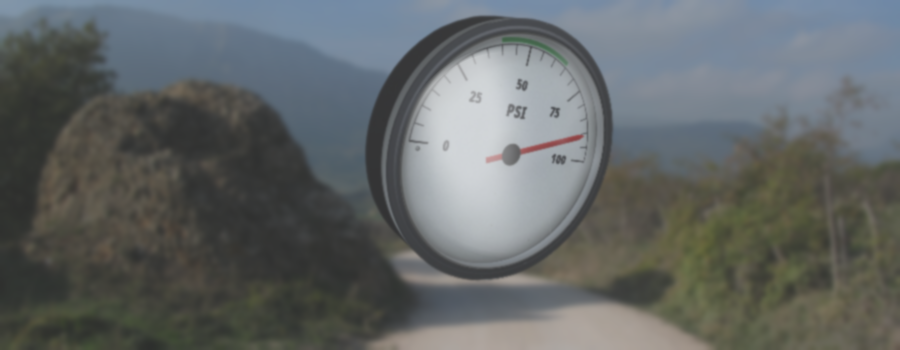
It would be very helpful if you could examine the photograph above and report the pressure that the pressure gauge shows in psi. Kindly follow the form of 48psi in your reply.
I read 90psi
